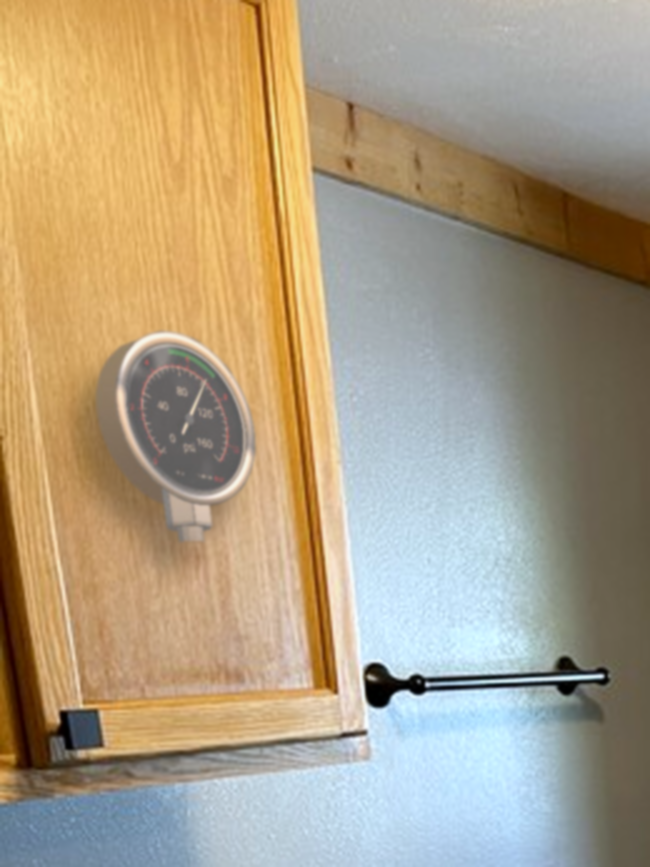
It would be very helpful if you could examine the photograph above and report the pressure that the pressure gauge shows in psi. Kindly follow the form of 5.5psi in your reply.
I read 100psi
